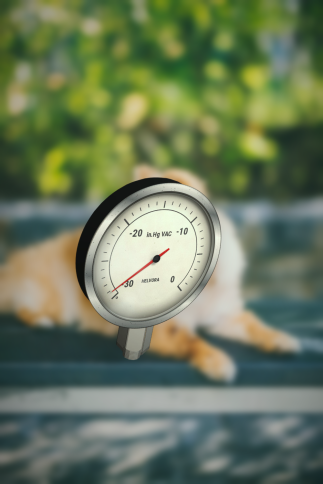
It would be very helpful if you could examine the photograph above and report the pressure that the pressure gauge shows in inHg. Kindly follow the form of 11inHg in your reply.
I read -29inHg
